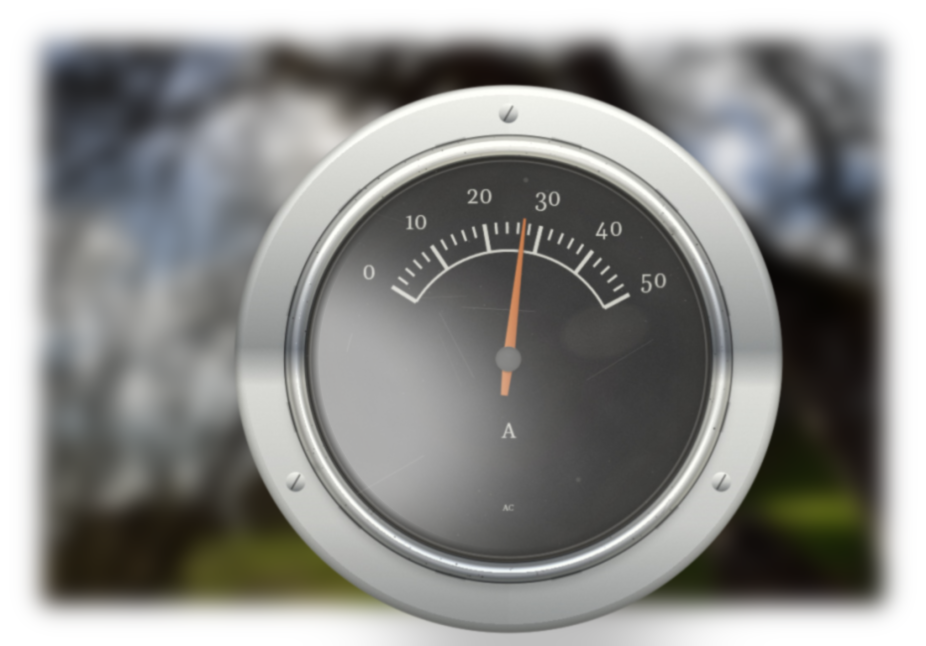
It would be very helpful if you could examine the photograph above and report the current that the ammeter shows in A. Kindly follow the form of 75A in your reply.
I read 27A
